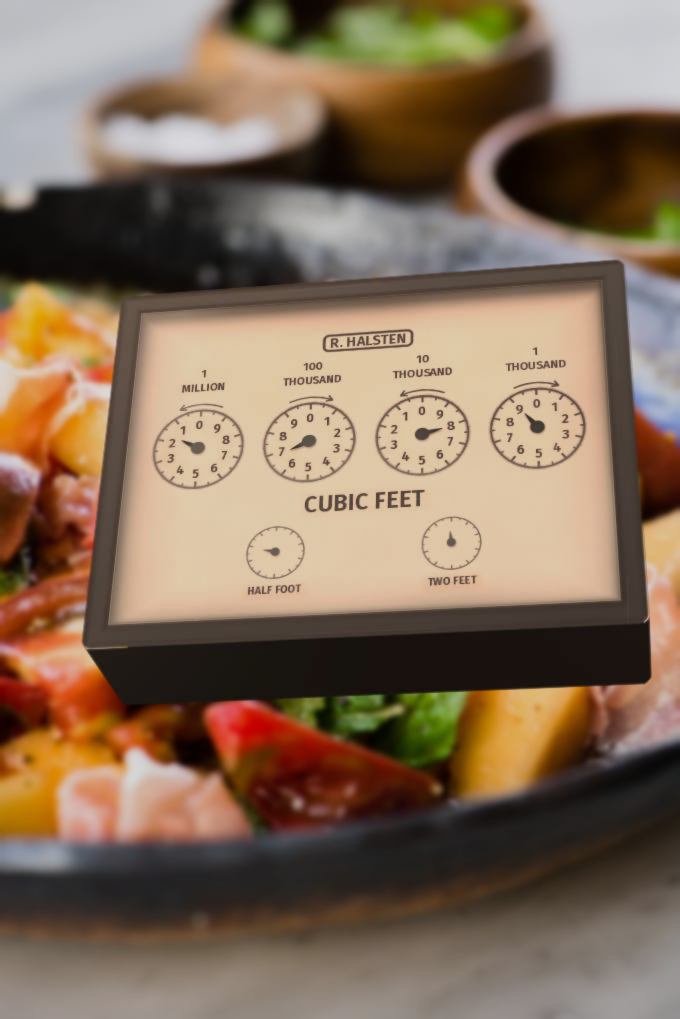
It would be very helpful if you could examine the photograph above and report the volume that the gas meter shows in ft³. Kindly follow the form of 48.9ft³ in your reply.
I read 167900ft³
